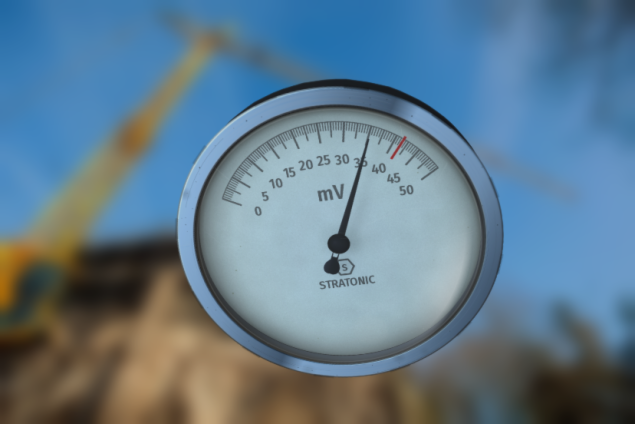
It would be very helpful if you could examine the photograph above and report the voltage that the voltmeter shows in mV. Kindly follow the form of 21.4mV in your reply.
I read 35mV
